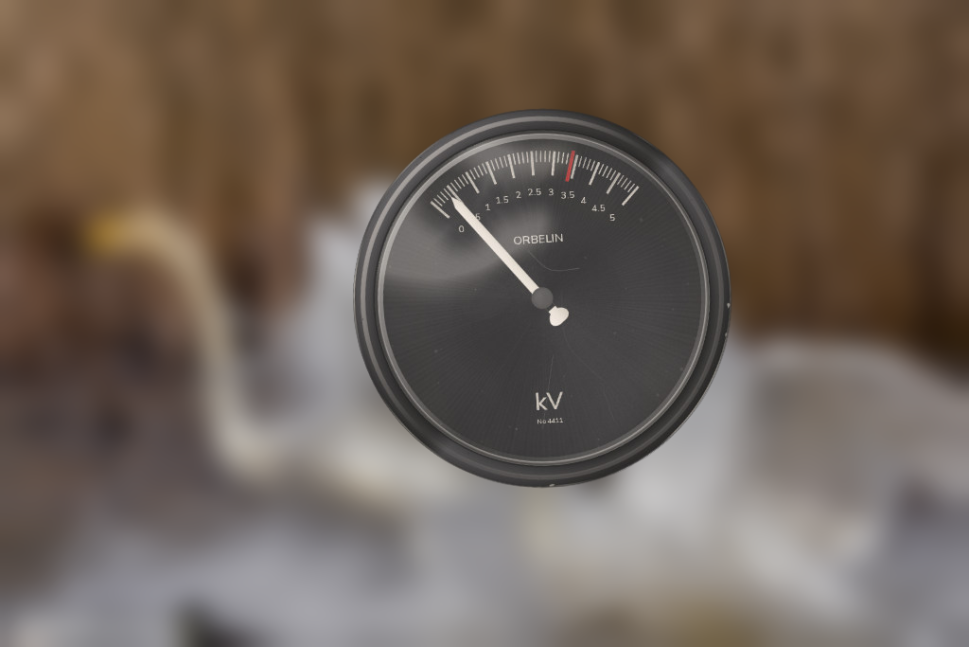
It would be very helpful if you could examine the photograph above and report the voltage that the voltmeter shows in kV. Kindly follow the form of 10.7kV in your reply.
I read 0.4kV
